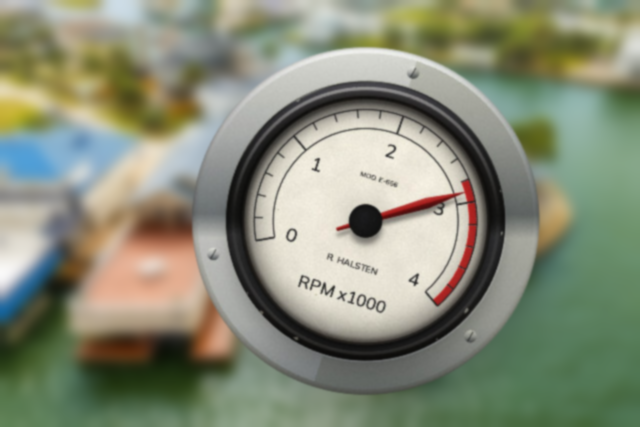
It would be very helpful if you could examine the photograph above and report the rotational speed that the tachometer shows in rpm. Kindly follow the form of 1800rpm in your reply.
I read 2900rpm
